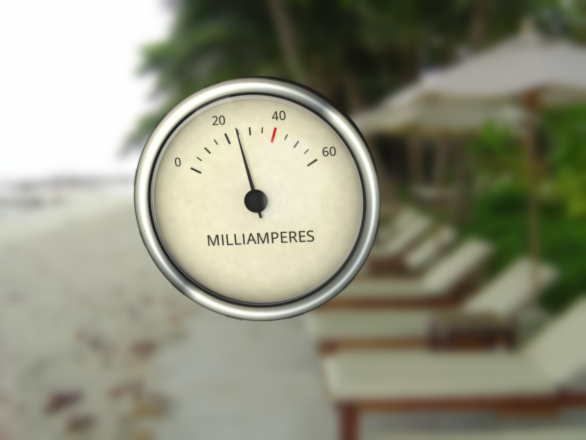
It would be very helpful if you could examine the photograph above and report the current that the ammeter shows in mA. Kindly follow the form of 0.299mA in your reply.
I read 25mA
